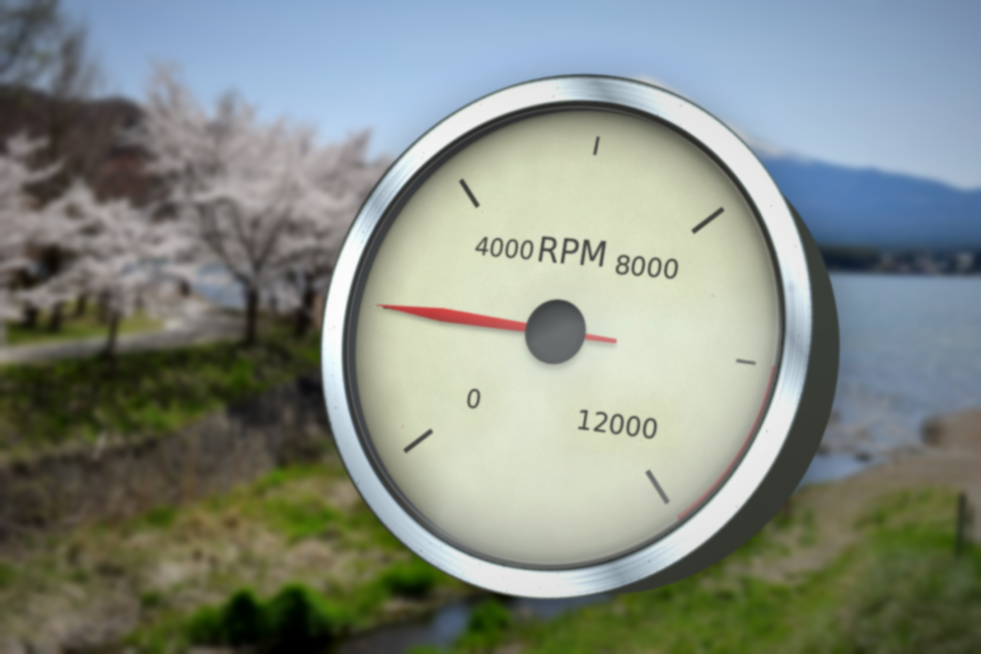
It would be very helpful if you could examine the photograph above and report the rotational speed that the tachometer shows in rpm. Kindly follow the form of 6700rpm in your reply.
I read 2000rpm
